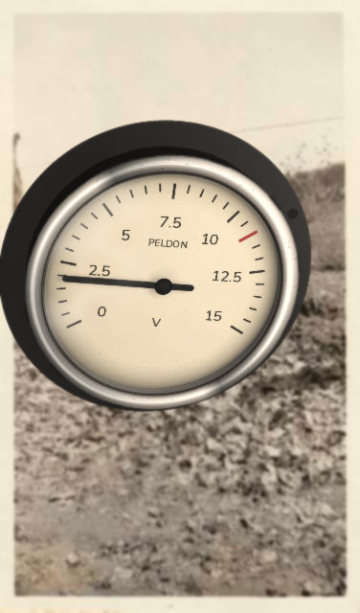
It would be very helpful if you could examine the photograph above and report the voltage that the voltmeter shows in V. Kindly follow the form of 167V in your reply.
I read 2V
